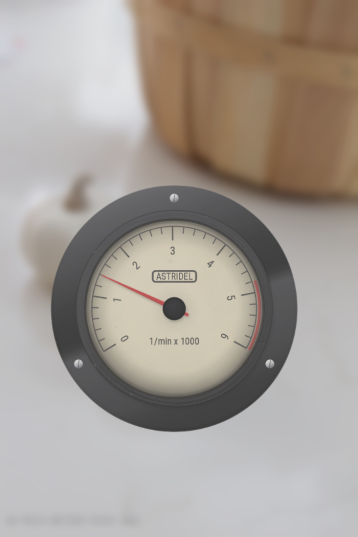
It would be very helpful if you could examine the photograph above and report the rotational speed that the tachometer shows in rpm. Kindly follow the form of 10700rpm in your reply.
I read 1400rpm
